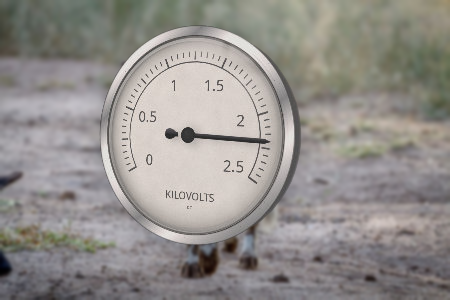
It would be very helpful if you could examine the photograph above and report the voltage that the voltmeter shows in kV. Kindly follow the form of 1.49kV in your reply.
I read 2.2kV
